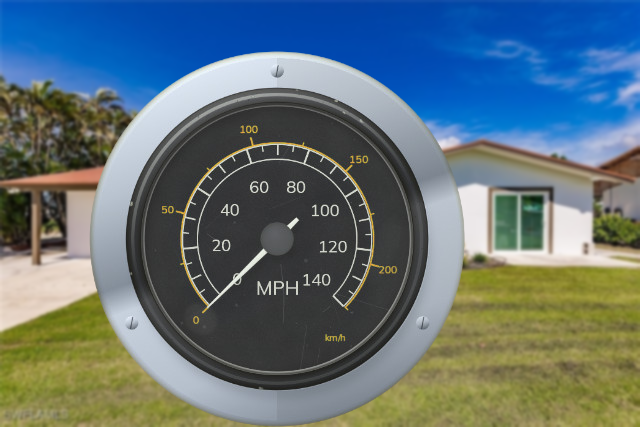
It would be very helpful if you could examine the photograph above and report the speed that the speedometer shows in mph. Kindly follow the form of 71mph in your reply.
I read 0mph
